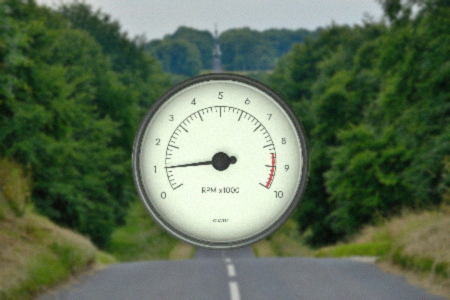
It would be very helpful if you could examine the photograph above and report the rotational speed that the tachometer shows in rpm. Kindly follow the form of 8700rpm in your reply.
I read 1000rpm
